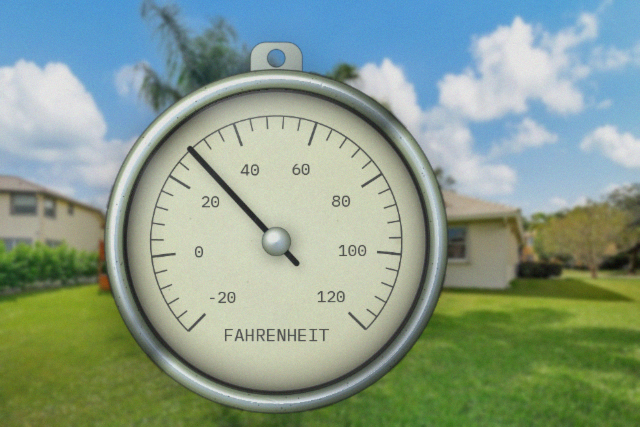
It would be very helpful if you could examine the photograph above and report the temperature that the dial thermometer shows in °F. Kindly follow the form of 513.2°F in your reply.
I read 28°F
